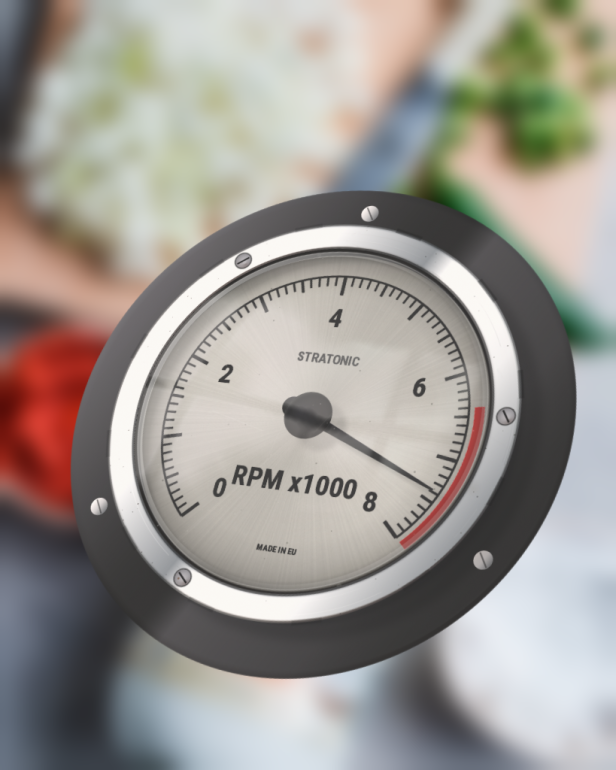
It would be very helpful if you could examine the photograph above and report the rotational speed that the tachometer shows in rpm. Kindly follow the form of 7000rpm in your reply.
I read 7400rpm
